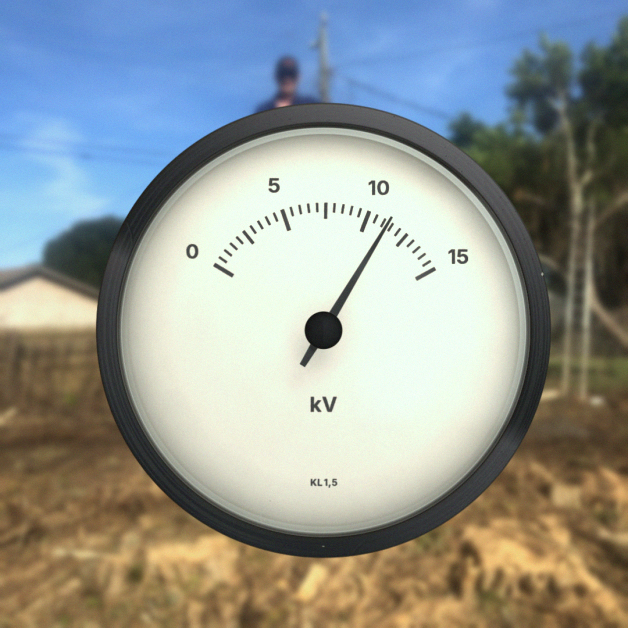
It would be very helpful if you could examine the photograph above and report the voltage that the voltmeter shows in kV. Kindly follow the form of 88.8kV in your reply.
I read 11.25kV
